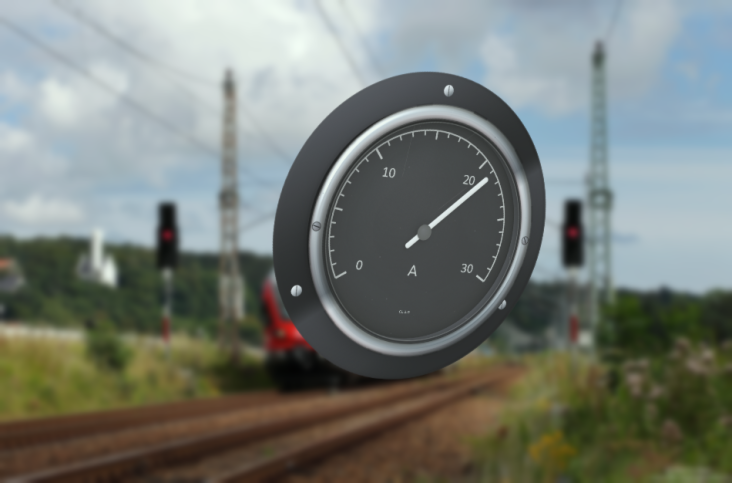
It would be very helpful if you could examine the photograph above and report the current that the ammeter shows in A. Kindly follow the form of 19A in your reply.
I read 21A
